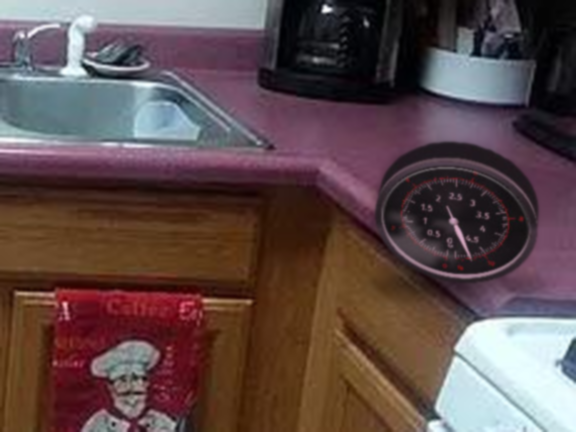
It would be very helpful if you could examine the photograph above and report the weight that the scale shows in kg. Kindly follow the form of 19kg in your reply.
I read 4.75kg
